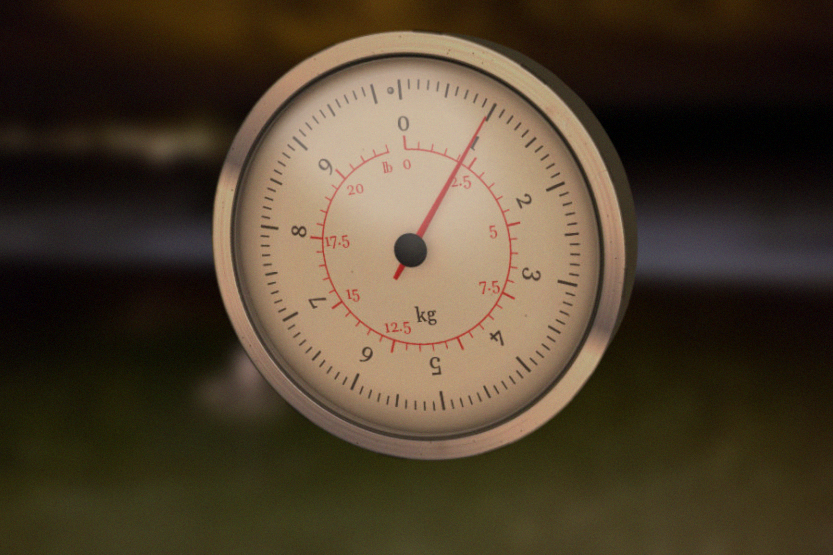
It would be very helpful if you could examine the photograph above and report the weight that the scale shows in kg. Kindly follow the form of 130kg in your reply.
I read 1kg
